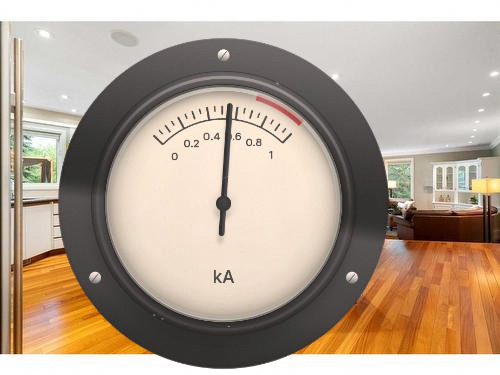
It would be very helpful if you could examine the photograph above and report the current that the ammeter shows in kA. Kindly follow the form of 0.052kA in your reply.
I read 0.55kA
